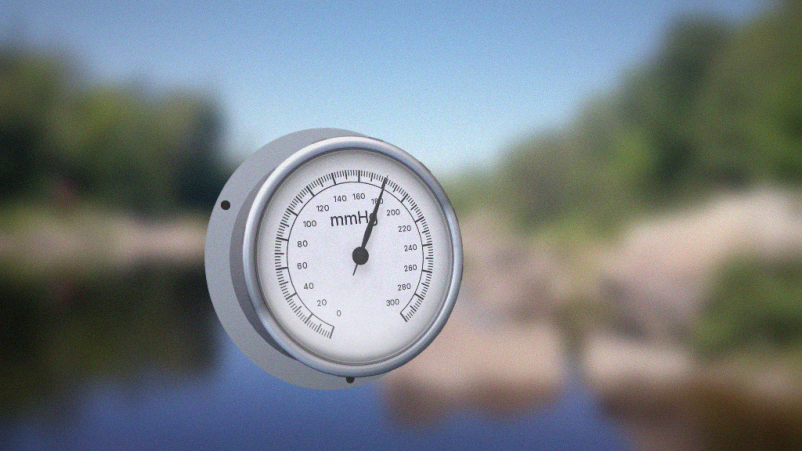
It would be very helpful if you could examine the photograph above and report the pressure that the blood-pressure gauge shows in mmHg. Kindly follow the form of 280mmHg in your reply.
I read 180mmHg
